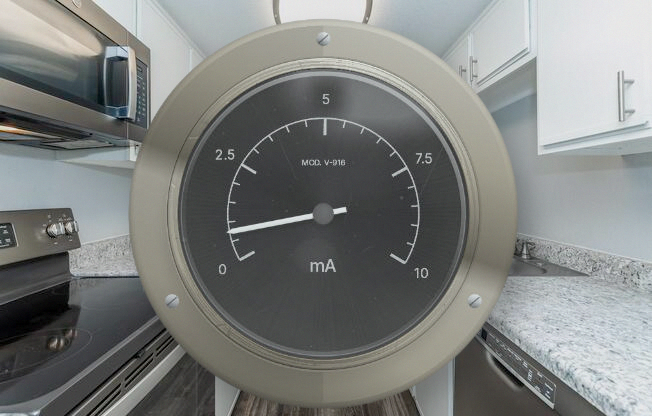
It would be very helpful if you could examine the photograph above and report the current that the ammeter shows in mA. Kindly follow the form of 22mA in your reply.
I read 0.75mA
